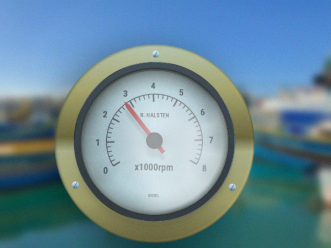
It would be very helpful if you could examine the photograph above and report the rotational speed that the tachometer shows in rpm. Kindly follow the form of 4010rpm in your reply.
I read 2800rpm
